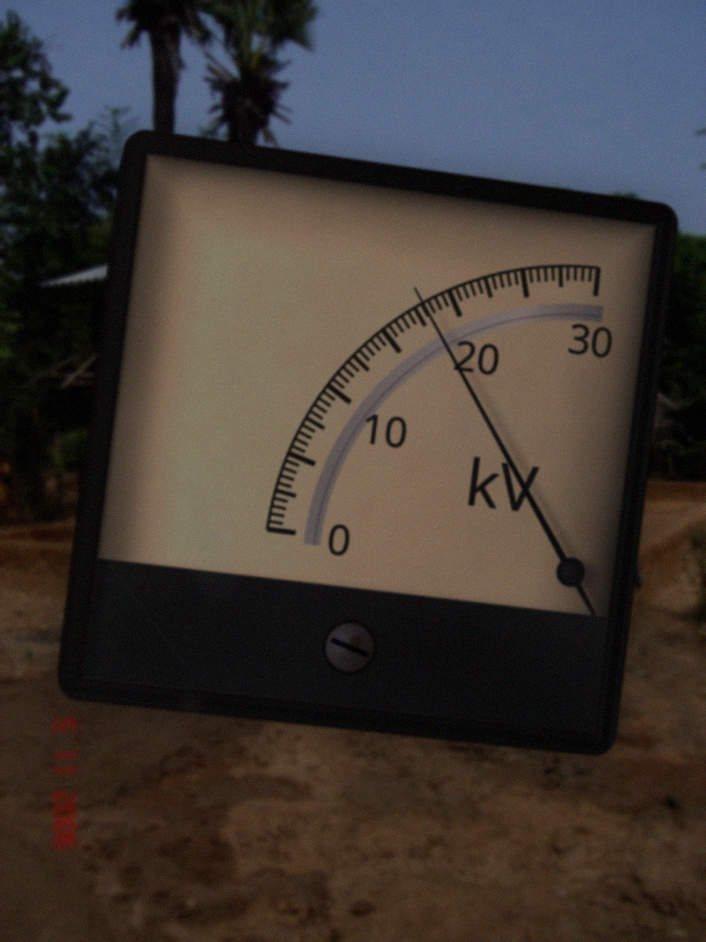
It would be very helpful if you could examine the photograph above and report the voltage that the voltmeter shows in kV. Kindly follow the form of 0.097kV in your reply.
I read 18kV
